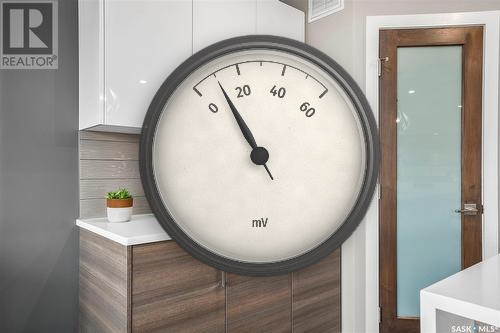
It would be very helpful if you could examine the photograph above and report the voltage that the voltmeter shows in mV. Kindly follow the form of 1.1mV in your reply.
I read 10mV
